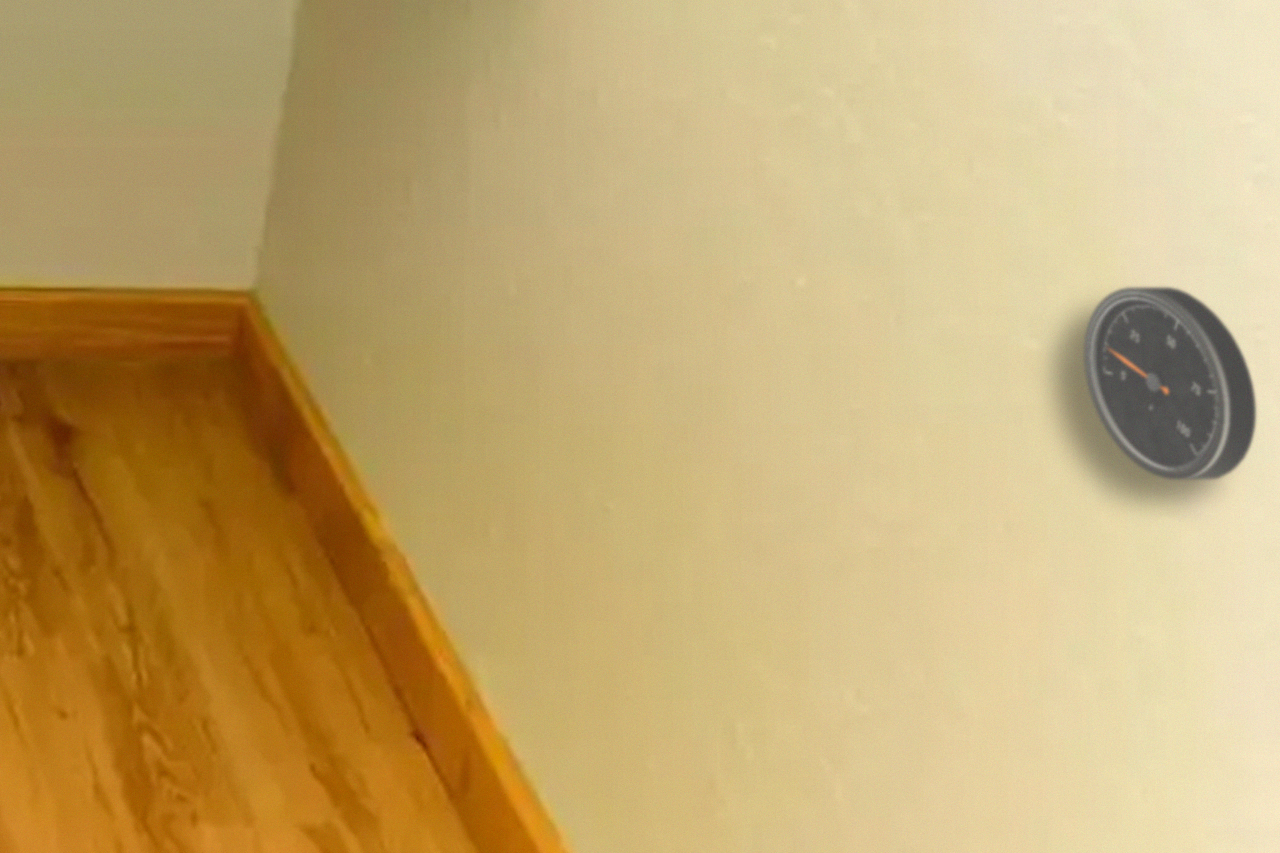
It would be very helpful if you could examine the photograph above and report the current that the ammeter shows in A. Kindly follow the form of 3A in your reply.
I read 10A
